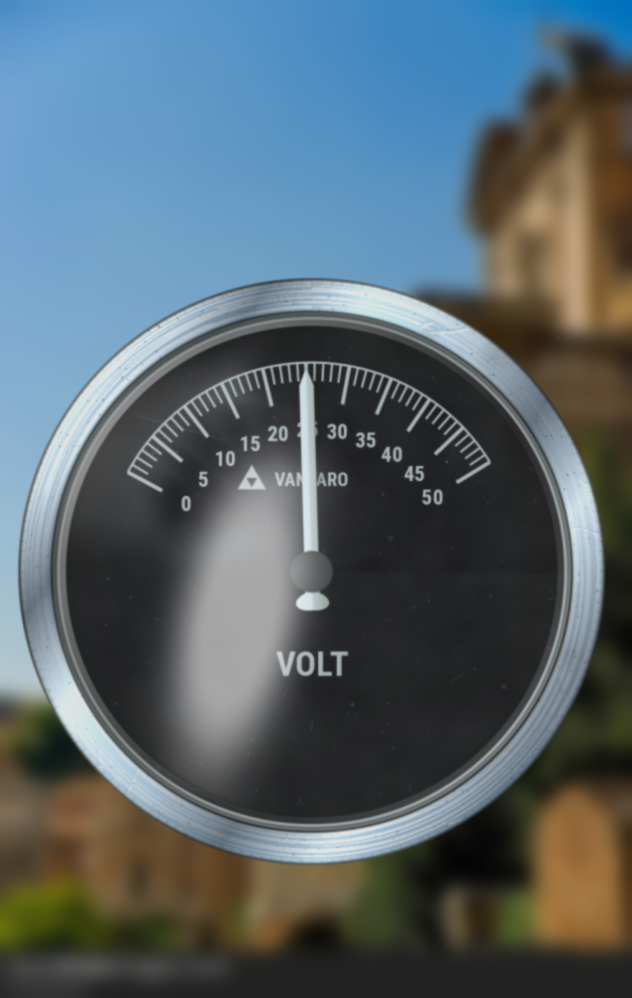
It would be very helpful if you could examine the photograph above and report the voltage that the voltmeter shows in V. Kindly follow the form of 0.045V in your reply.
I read 25V
